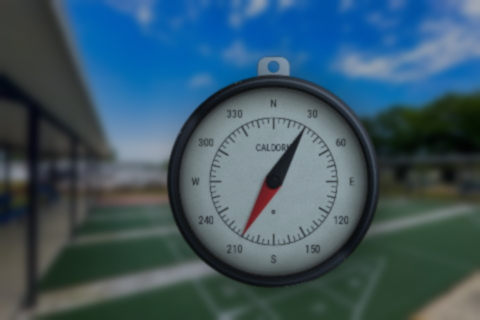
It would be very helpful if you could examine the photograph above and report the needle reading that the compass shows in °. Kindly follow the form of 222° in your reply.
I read 210°
